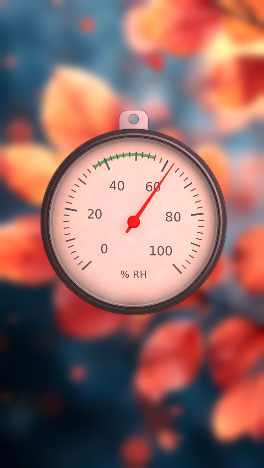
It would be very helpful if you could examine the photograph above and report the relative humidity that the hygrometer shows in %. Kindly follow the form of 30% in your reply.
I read 62%
